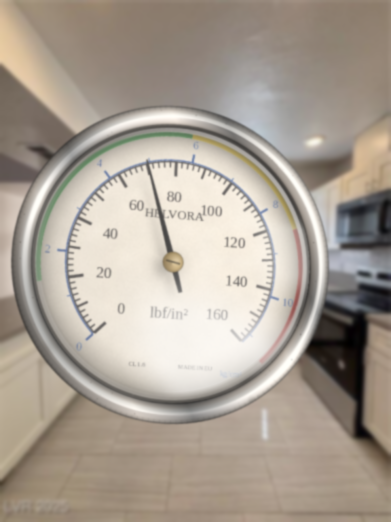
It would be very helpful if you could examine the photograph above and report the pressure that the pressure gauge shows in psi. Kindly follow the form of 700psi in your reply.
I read 70psi
